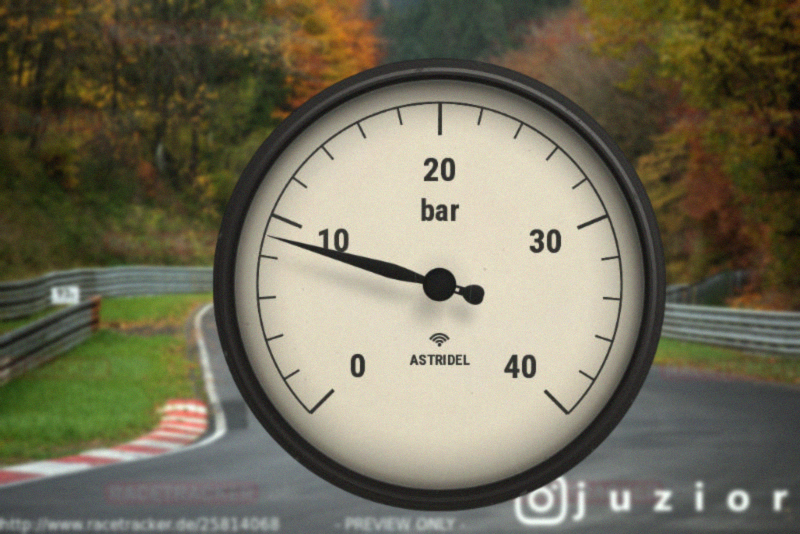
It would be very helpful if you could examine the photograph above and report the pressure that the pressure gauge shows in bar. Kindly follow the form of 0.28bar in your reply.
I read 9bar
